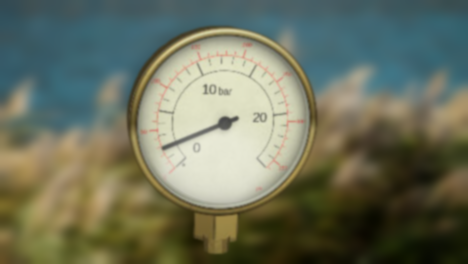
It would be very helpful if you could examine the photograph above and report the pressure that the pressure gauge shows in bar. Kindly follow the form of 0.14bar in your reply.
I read 2bar
